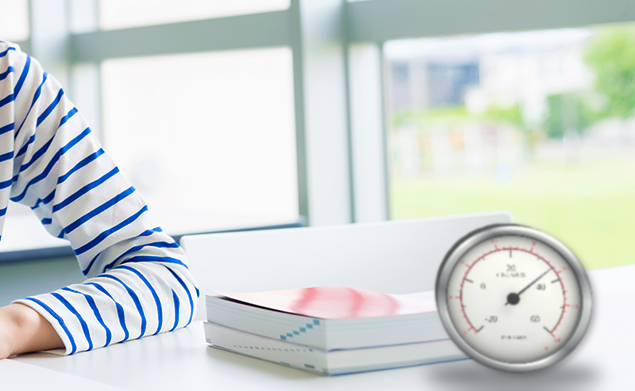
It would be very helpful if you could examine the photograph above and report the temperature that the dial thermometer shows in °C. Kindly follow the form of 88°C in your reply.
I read 35°C
